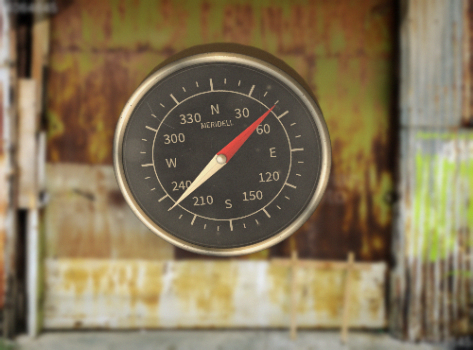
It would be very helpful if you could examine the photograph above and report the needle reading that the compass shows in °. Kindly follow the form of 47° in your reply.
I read 50°
